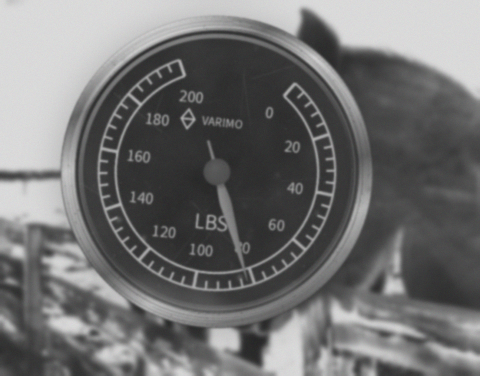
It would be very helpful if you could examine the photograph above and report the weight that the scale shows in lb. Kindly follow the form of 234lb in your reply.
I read 82lb
